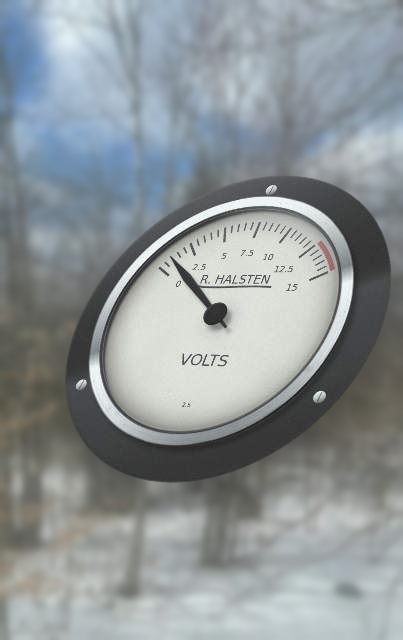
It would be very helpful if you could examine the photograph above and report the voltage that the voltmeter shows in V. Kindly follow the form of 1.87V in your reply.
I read 1V
